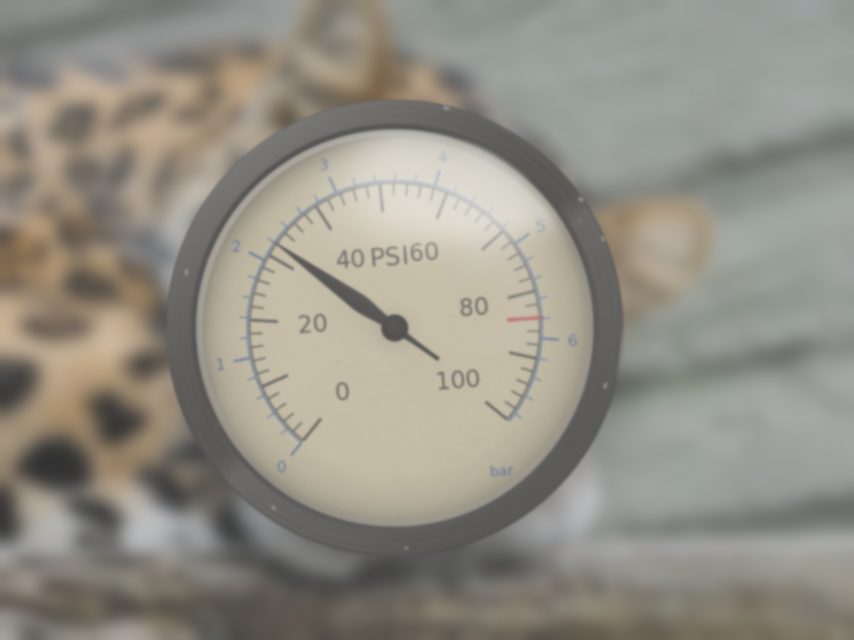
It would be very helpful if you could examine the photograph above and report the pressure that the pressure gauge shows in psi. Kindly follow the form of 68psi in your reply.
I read 32psi
